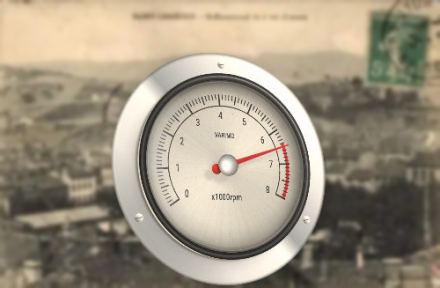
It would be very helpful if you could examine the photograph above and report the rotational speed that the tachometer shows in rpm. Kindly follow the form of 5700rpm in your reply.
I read 6500rpm
